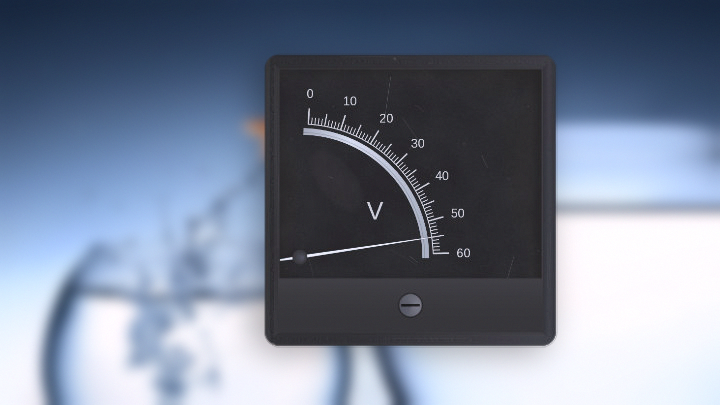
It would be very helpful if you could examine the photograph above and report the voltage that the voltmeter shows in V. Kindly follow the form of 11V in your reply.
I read 55V
